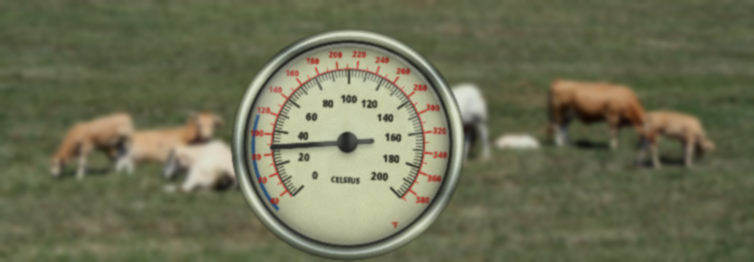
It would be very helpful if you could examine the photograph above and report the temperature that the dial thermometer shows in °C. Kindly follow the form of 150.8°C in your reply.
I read 30°C
